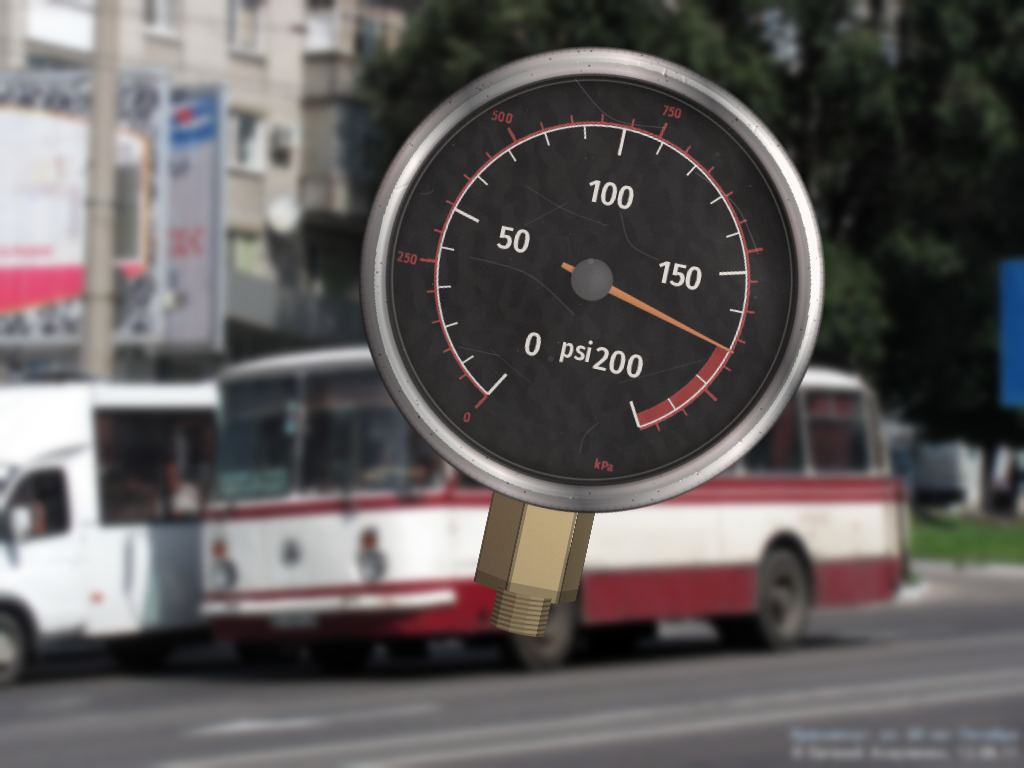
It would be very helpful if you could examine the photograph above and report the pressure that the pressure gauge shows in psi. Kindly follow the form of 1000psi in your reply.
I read 170psi
